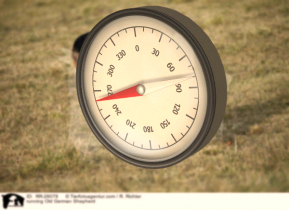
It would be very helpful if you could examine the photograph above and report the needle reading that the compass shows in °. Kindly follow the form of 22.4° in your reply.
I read 260°
